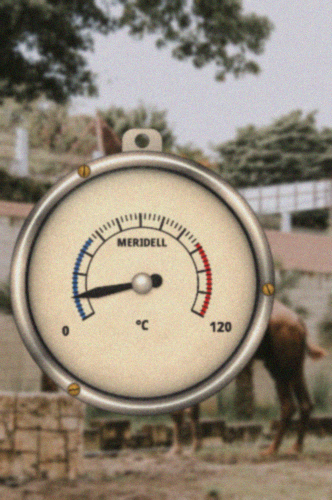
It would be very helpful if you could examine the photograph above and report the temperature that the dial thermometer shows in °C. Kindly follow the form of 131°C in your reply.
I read 10°C
